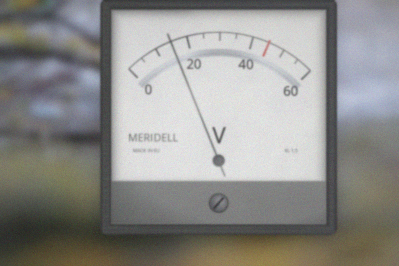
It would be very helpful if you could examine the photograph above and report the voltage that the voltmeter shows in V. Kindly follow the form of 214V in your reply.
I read 15V
